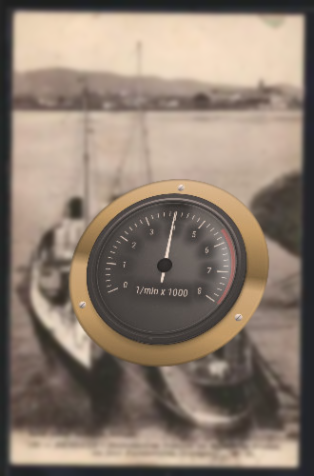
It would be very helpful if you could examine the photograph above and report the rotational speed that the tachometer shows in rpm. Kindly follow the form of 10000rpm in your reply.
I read 4000rpm
